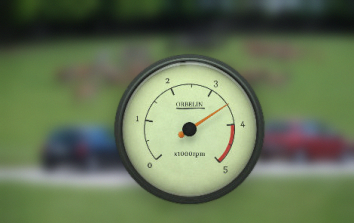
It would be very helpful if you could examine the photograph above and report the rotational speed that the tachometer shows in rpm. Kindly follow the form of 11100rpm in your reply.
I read 3500rpm
